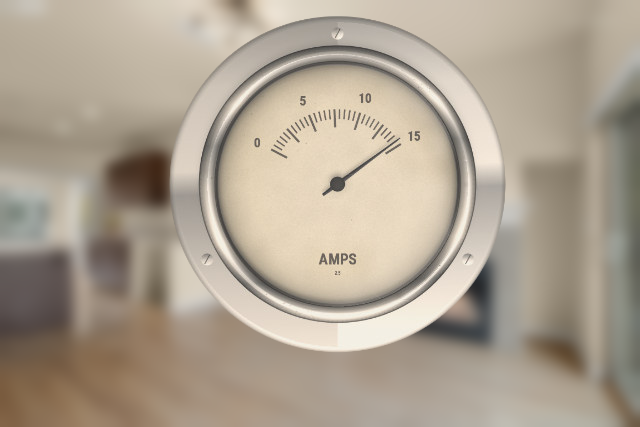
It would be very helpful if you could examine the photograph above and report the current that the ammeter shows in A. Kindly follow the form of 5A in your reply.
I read 14.5A
